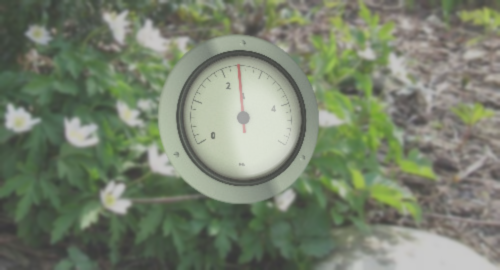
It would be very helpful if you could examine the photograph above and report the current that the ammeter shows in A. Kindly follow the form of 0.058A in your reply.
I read 2.4A
